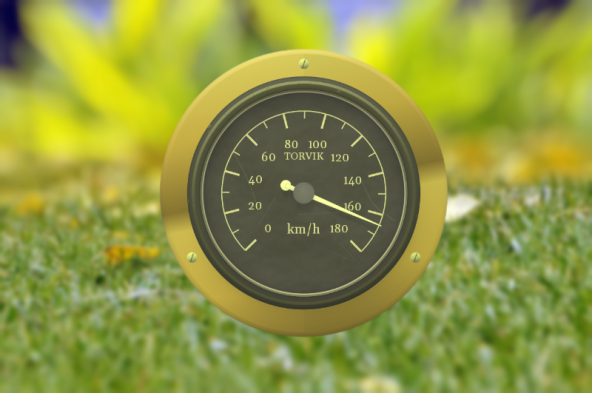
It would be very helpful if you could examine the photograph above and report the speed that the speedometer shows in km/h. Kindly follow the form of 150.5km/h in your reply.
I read 165km/h
